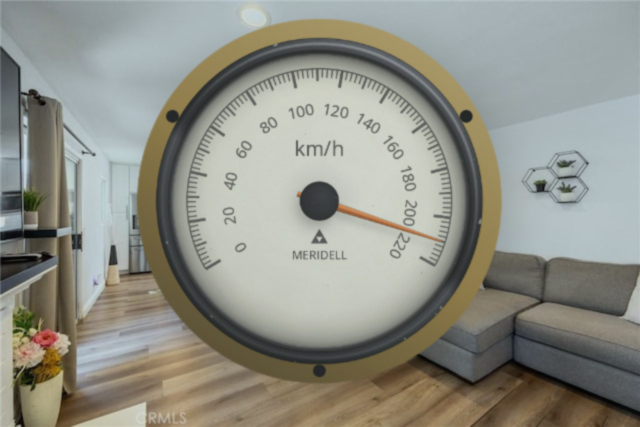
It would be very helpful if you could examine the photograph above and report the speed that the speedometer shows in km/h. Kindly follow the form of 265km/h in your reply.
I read 210km/h
